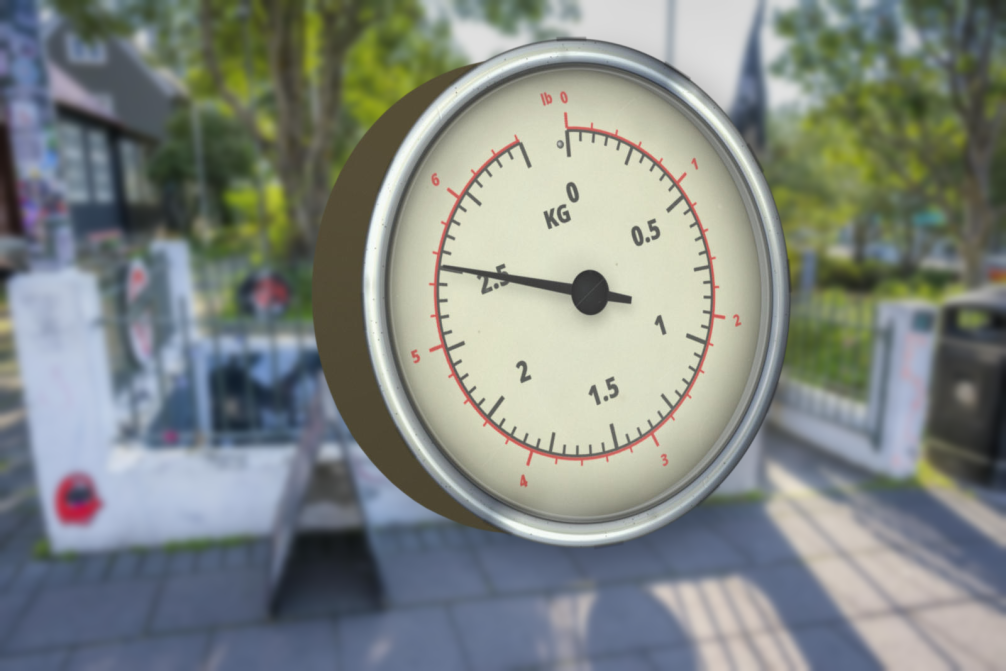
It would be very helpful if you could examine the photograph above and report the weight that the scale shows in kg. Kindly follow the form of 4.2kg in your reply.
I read 2.5kg
